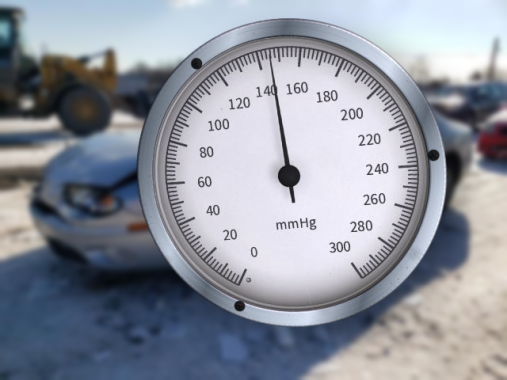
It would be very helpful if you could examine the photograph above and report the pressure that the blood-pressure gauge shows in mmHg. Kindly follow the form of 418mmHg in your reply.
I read 146mmHg
